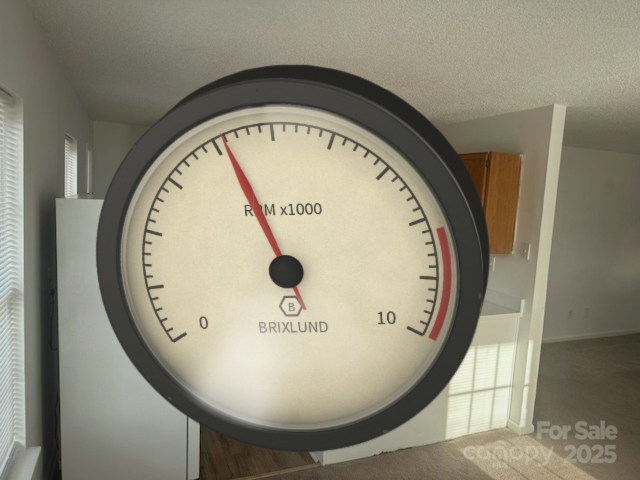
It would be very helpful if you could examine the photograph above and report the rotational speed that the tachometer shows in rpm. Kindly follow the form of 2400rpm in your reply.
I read 4200rpm
